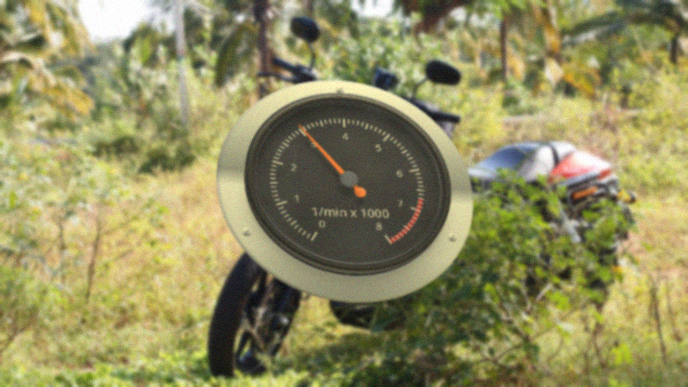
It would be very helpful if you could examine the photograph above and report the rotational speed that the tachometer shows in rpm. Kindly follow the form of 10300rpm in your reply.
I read 3000rpm
